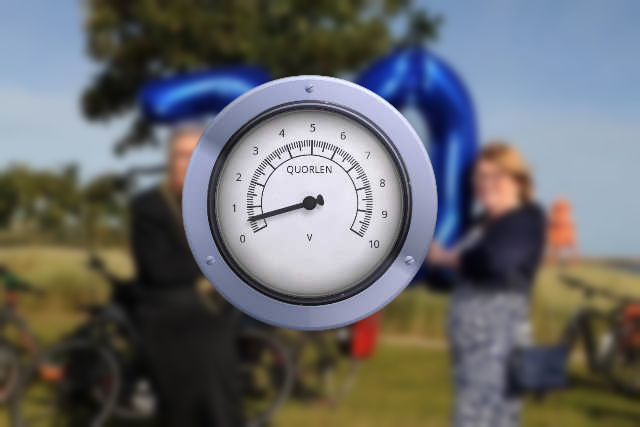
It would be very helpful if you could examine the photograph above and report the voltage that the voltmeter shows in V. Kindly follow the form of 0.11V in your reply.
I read 0.5V
